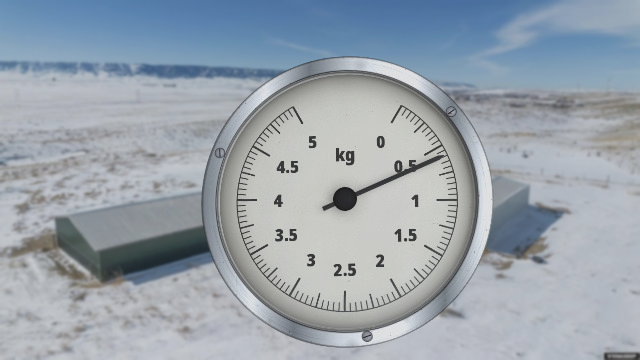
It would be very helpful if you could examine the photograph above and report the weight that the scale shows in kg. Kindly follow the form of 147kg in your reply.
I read 0.6kg
